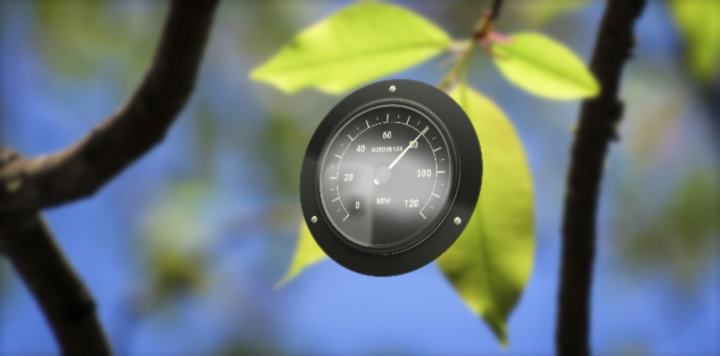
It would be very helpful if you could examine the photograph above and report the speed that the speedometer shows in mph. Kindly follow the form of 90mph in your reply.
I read 80mph
